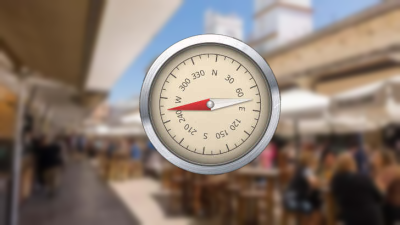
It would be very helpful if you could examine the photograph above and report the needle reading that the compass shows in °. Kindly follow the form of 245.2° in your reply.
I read 255°
